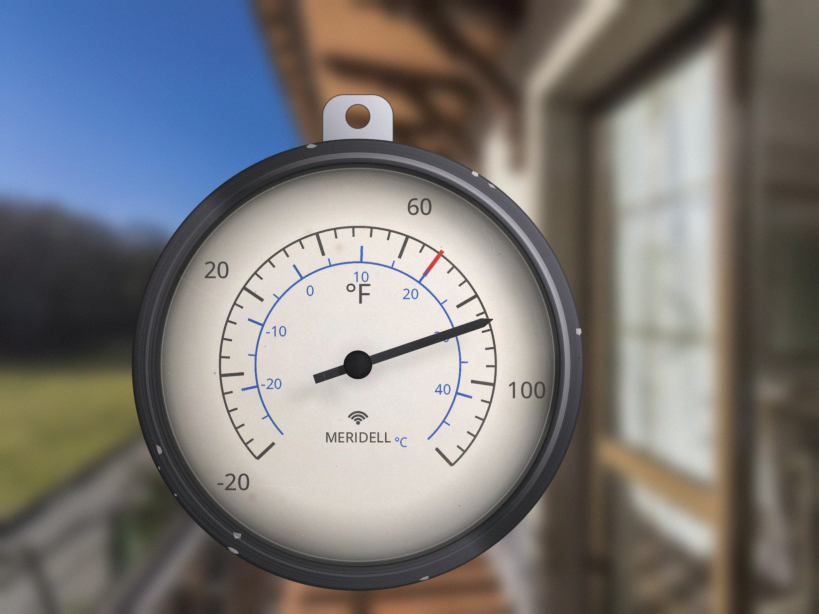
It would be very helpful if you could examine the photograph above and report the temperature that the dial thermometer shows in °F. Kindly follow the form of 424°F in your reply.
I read 86°F
